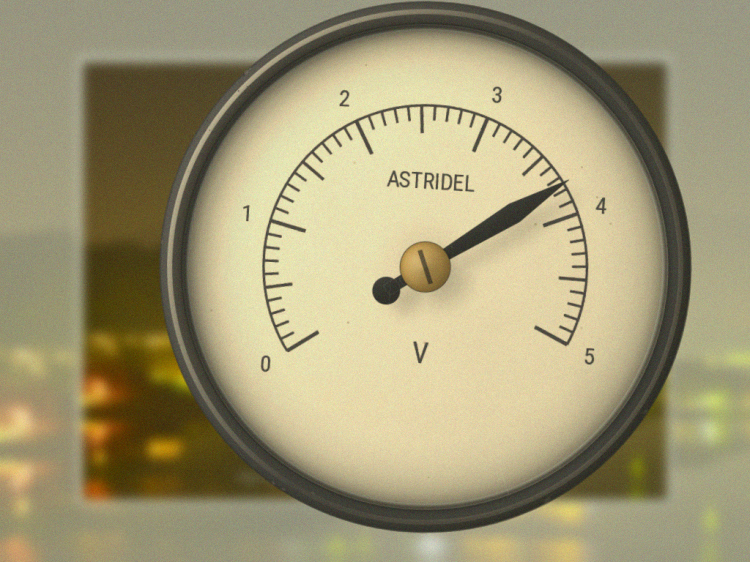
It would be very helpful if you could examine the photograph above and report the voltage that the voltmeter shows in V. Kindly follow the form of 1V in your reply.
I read 3.75V
